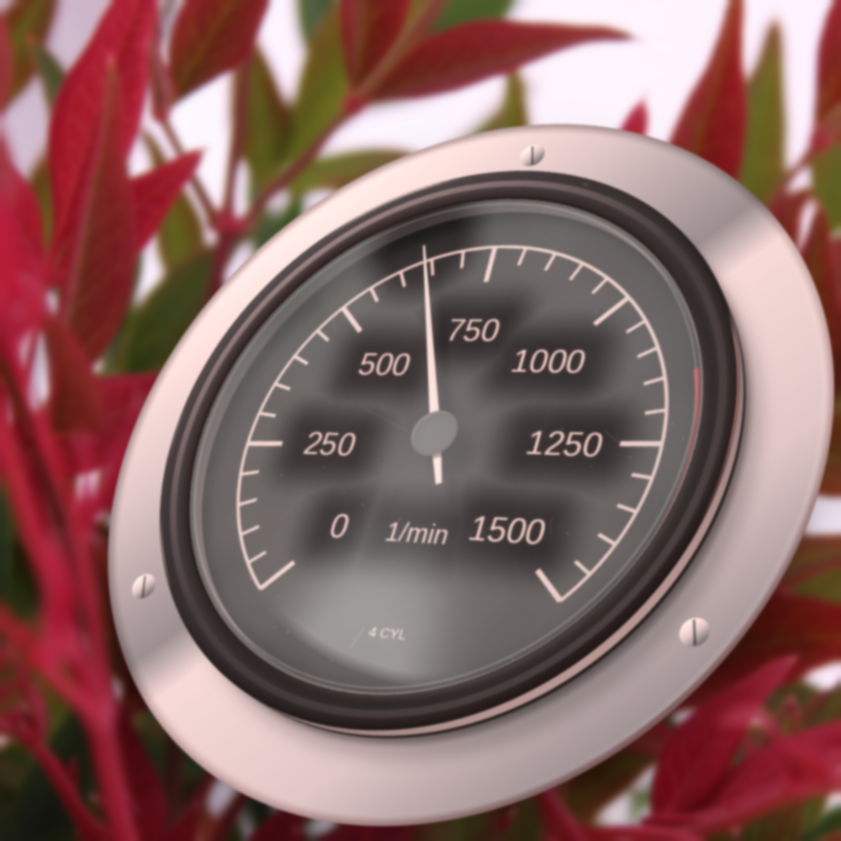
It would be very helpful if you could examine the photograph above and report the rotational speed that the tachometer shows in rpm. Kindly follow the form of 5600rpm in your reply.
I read 650rpm
